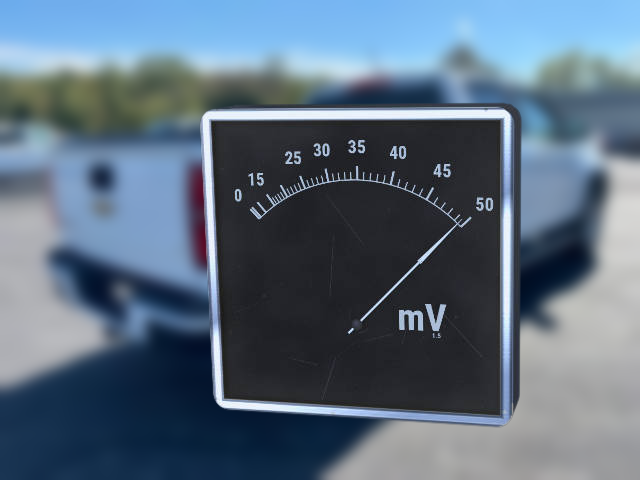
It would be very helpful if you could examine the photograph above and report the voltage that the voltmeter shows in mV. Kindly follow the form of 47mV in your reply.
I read 49.5mV
